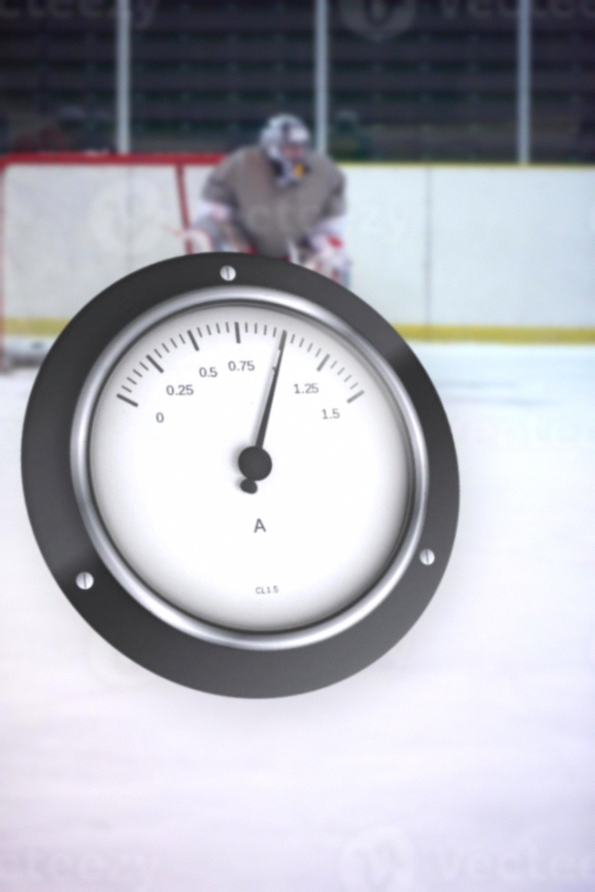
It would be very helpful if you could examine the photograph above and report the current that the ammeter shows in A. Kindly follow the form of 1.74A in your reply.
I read 1A
